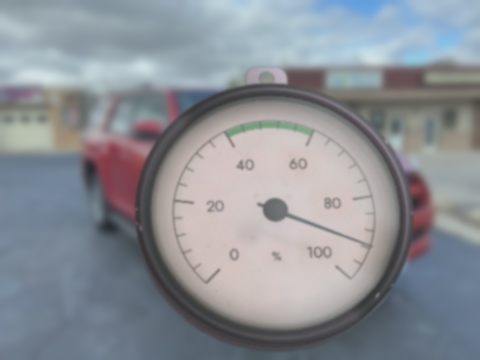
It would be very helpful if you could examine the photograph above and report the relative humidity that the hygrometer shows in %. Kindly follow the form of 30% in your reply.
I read 92%
